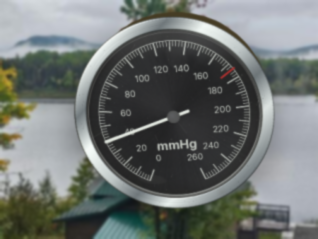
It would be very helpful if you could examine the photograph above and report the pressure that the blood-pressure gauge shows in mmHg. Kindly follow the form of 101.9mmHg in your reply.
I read 40mmHg
